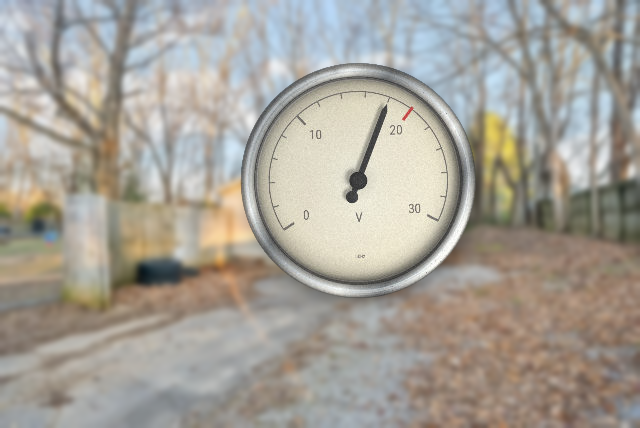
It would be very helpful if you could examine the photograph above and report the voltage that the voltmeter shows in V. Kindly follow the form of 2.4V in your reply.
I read 18V
